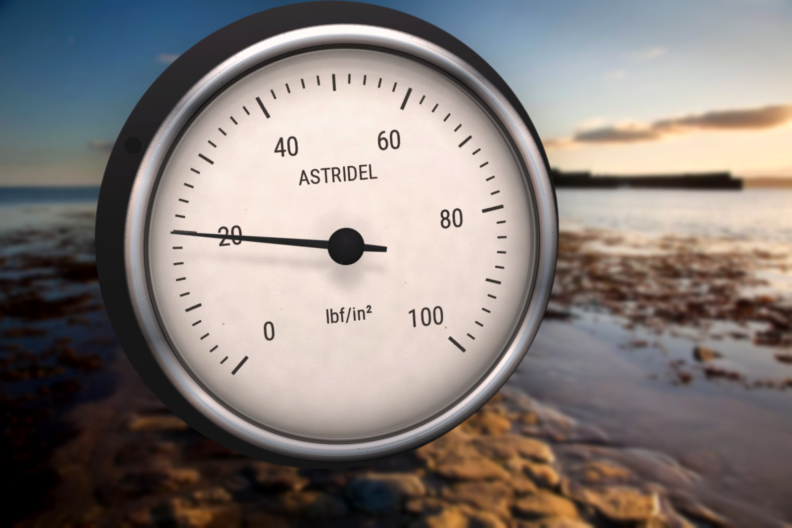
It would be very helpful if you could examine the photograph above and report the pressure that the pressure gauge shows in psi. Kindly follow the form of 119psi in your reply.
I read 20psi
